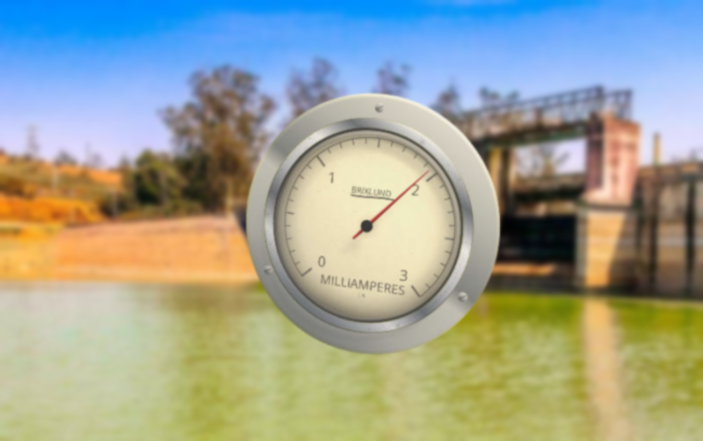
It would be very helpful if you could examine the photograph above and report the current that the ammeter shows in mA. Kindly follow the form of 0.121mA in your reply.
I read 1.95mA
